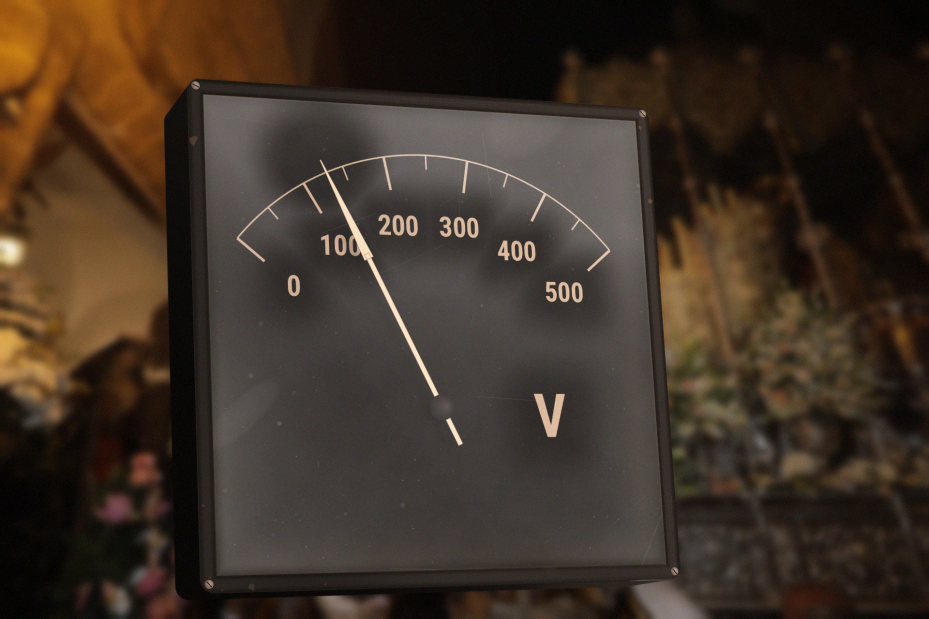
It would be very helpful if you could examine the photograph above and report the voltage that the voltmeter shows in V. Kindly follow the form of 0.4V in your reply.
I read 125V
